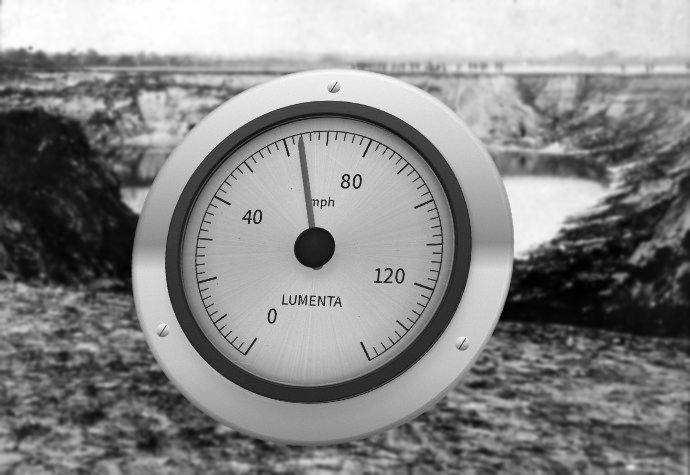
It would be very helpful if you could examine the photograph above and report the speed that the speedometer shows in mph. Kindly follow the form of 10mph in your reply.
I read 64mph
